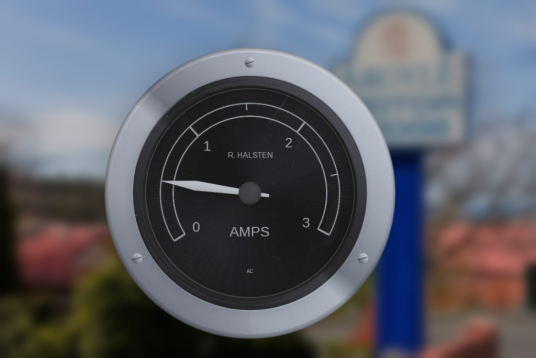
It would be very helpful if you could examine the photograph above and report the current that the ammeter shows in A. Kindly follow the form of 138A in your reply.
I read 0.5A
